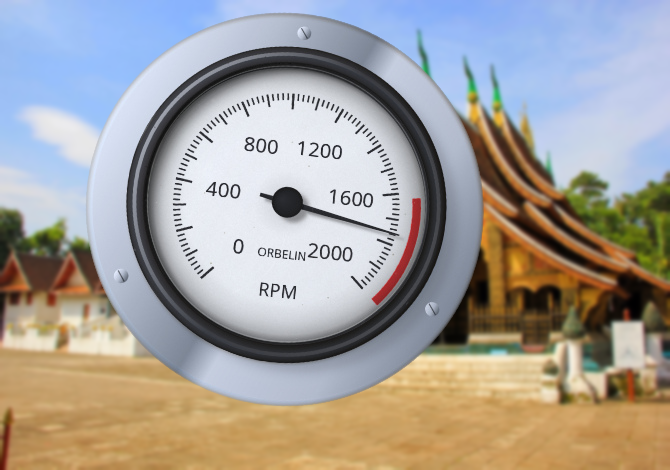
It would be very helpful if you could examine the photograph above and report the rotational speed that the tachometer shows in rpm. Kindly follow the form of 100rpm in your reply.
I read 1760rpm
